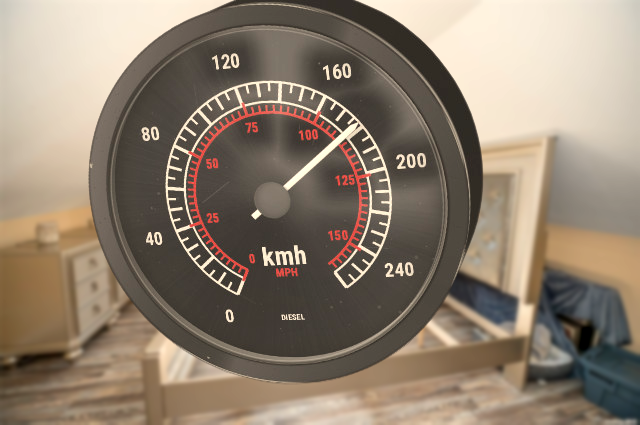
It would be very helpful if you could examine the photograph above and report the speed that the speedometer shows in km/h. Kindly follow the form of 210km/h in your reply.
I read 177.5km/h
